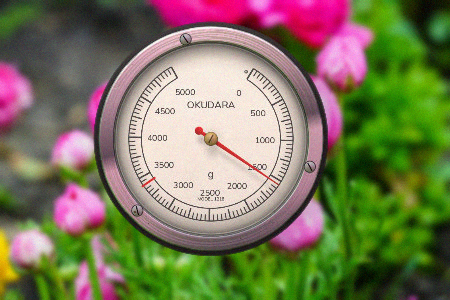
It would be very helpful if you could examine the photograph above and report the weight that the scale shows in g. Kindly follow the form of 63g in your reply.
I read 1550g
